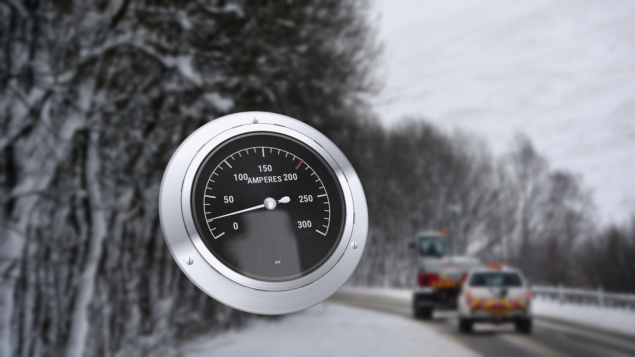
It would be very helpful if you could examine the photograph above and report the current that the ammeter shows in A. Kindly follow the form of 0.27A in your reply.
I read 20A
